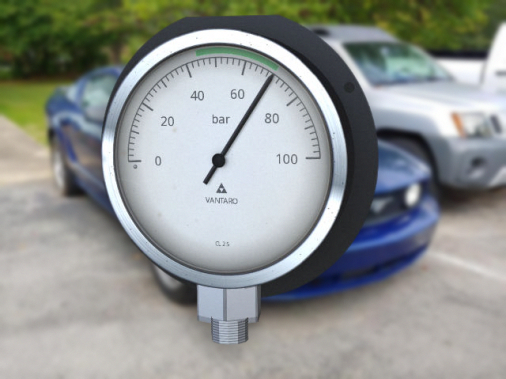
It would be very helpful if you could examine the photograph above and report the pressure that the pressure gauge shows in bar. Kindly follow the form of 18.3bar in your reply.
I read 70bar
